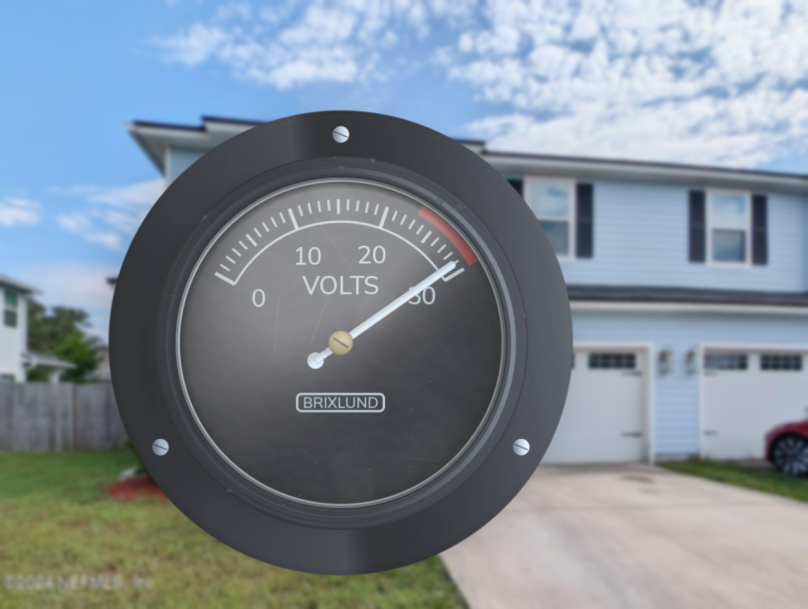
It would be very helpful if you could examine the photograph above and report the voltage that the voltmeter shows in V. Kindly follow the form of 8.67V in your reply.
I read 29V
